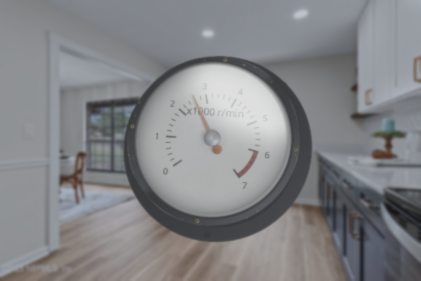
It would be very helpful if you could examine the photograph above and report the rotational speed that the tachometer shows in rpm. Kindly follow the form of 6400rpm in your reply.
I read 2600rpm
